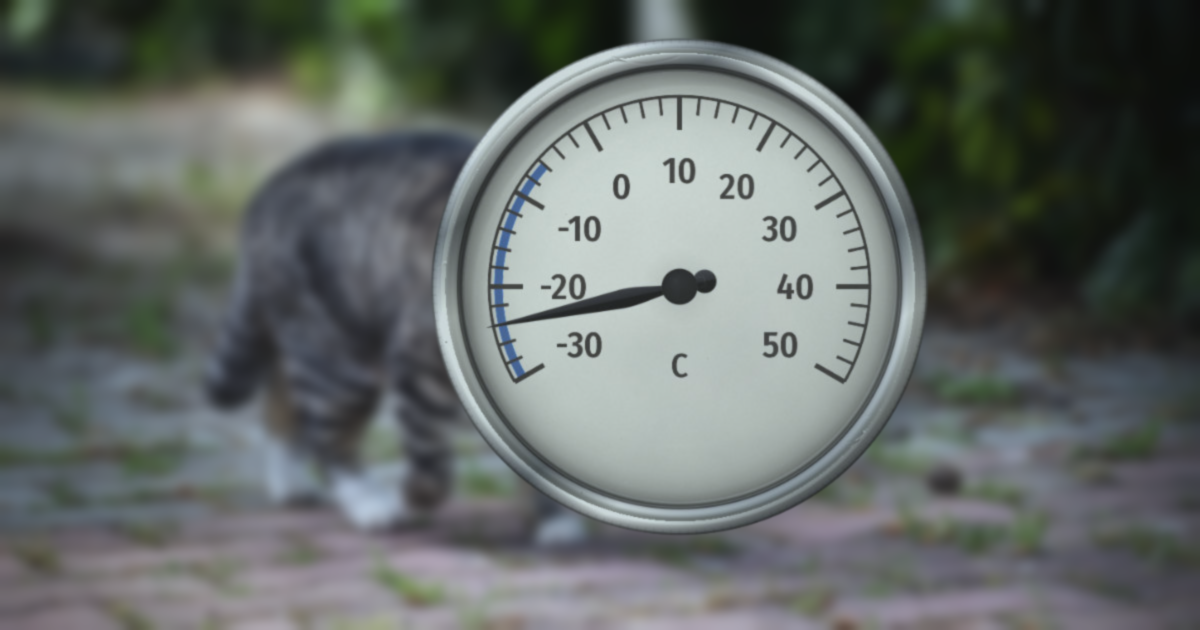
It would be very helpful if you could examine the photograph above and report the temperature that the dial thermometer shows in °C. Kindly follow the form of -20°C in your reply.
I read -24°C
